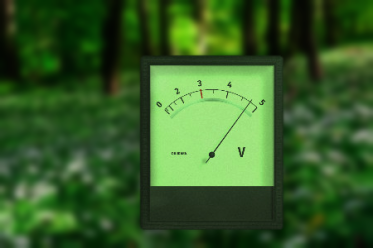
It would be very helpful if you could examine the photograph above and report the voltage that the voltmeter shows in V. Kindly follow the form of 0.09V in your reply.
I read 4.75V
